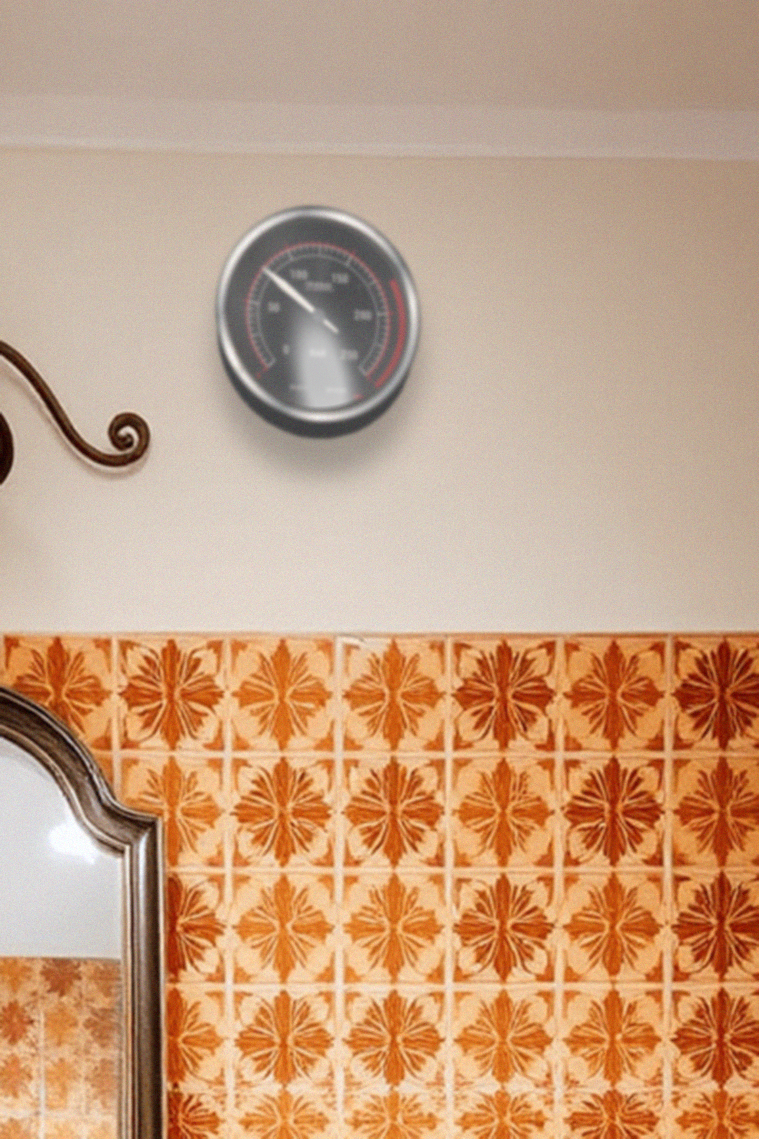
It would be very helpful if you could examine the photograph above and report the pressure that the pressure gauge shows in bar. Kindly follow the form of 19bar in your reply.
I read 75bar
